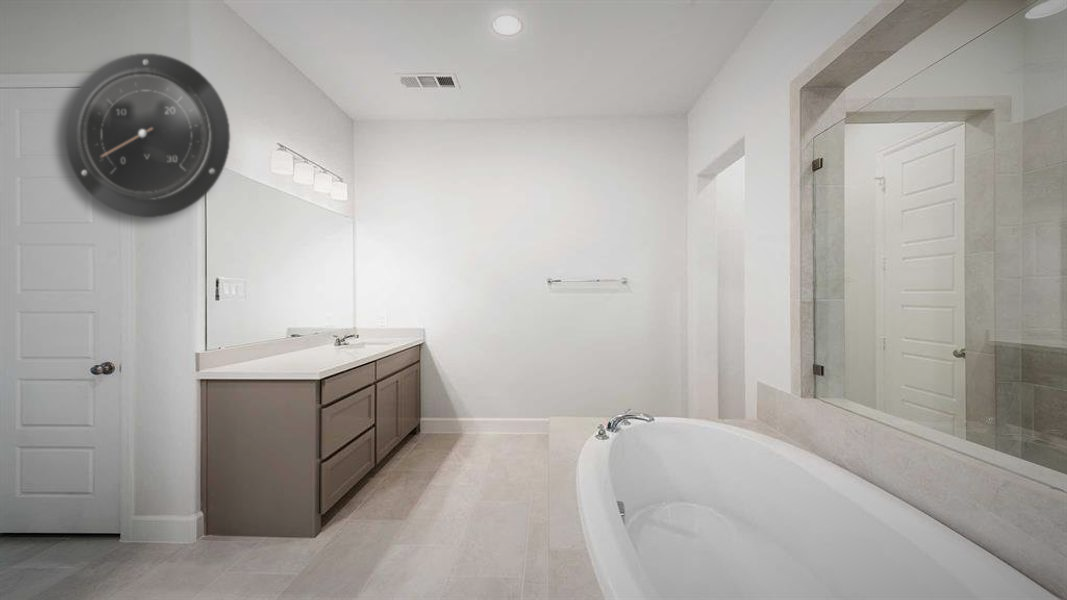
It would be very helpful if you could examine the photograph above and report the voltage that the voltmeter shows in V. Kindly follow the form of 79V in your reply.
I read 2V
